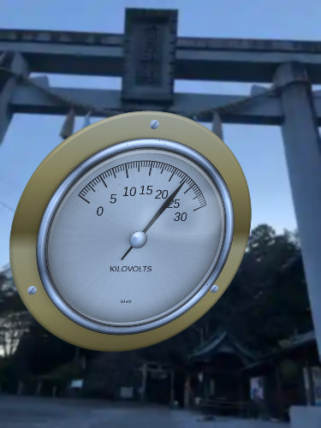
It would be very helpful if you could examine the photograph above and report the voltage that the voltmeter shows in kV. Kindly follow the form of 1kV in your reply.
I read 22.5kV
